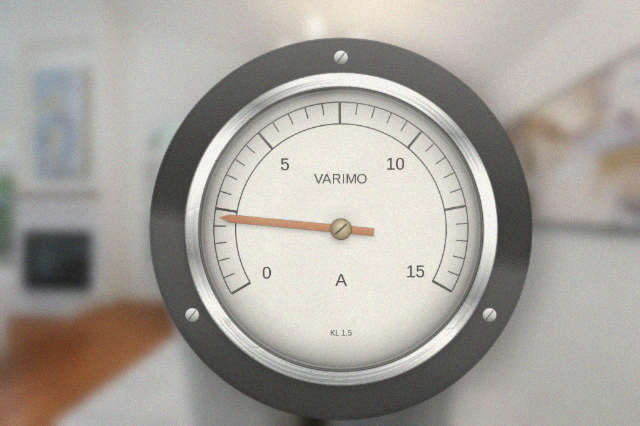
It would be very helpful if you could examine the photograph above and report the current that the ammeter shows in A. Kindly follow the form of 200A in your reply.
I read 2.25A
